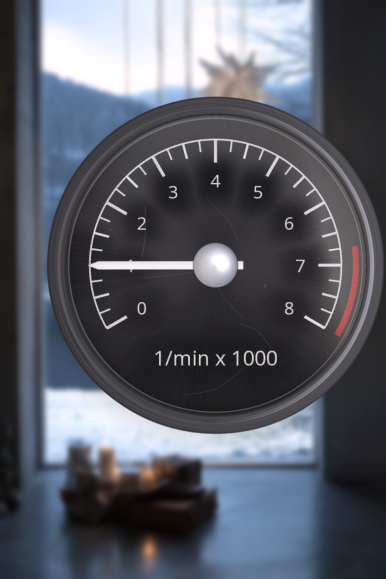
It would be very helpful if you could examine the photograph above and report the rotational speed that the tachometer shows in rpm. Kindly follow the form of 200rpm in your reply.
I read 1000rpm
